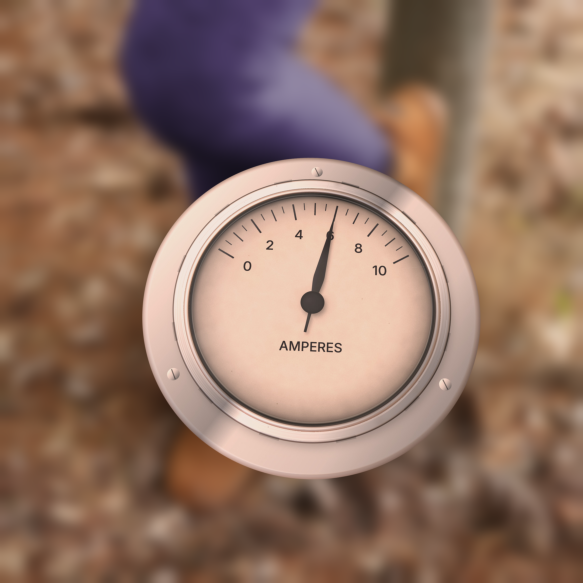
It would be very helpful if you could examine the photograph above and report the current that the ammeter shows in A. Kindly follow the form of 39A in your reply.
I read 6A
